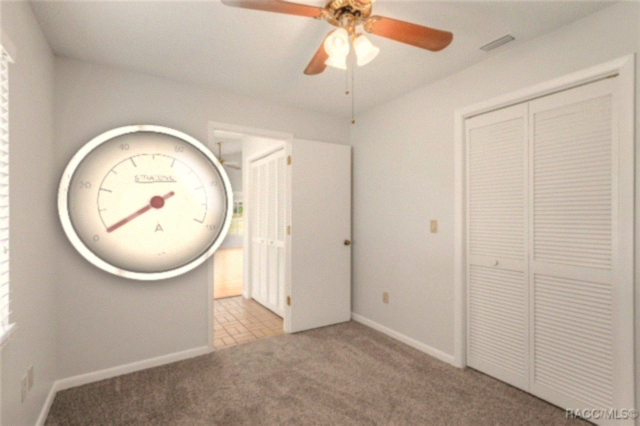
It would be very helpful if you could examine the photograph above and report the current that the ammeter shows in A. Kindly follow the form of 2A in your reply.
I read 0A
